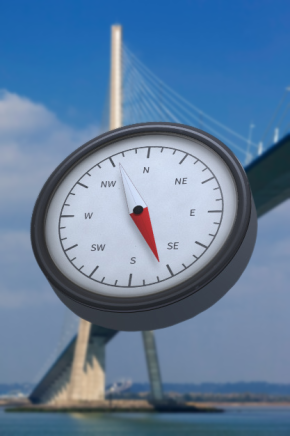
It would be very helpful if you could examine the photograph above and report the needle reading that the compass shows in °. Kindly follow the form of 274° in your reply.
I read 155°
